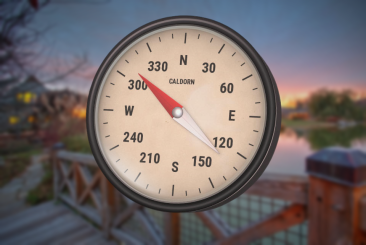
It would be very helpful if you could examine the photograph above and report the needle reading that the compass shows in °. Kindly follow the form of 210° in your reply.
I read 310°
